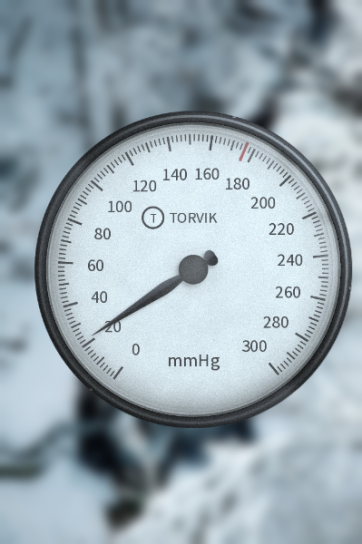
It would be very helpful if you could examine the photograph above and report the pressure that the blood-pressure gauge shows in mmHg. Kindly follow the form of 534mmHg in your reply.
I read 22mmHg
